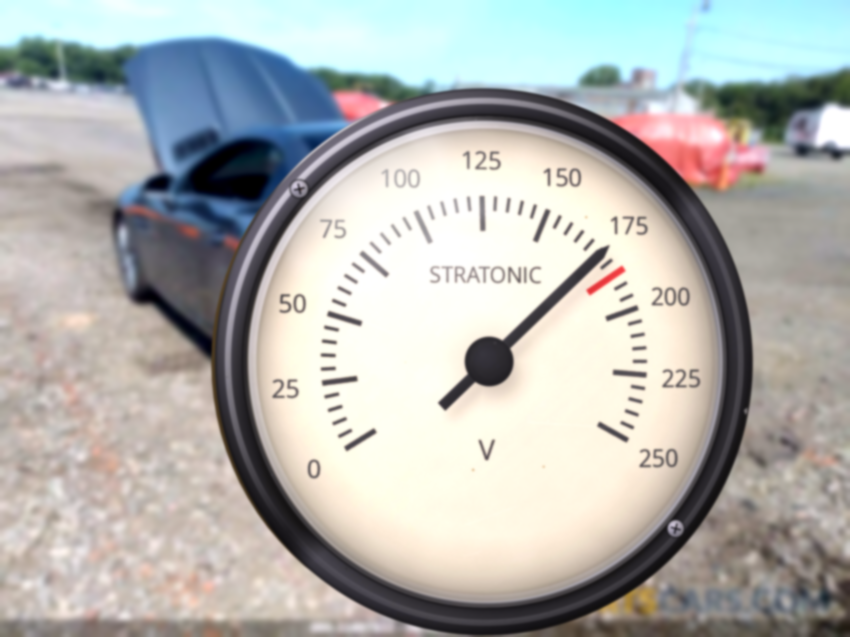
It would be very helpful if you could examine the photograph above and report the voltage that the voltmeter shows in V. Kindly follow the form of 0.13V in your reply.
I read 175V
